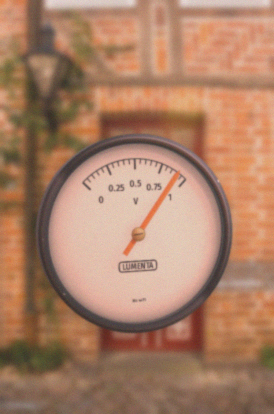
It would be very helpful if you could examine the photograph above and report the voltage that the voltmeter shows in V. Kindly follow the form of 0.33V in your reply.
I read 0.9V
